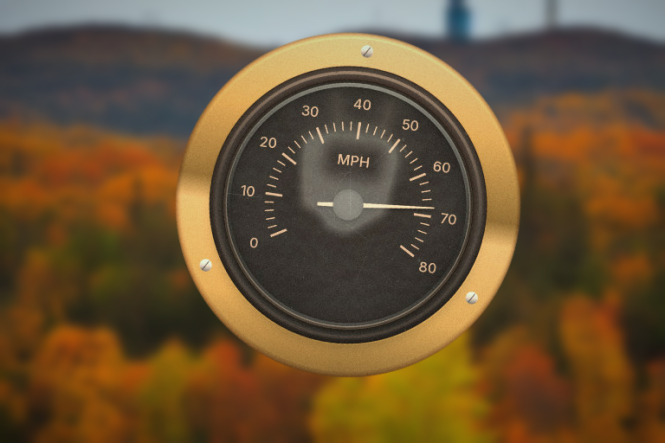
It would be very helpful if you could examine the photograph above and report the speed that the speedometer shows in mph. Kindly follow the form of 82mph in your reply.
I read 68mph
